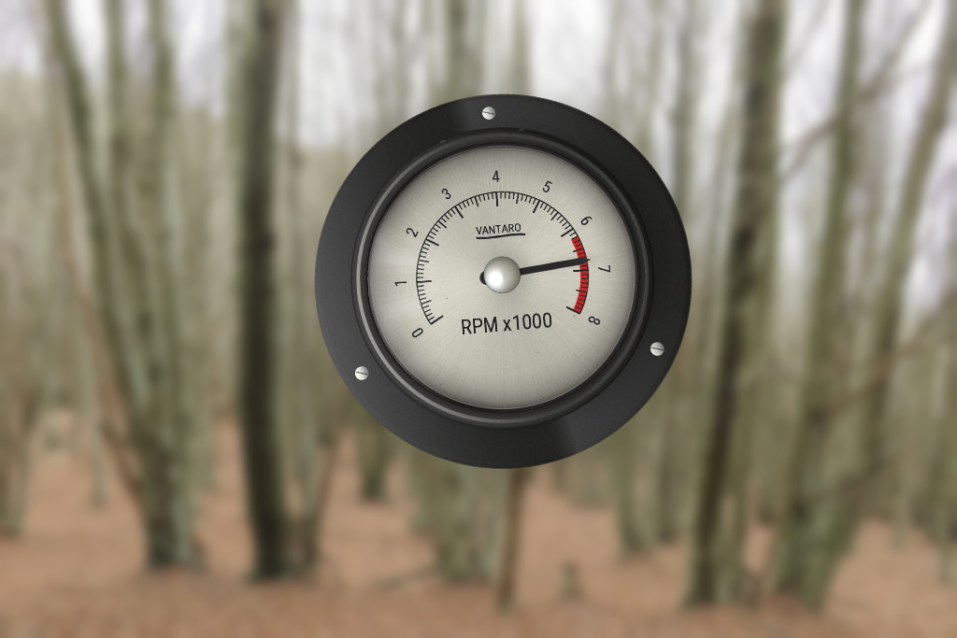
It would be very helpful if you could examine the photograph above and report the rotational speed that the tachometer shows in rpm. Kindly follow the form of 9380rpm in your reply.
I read 6800rpm
